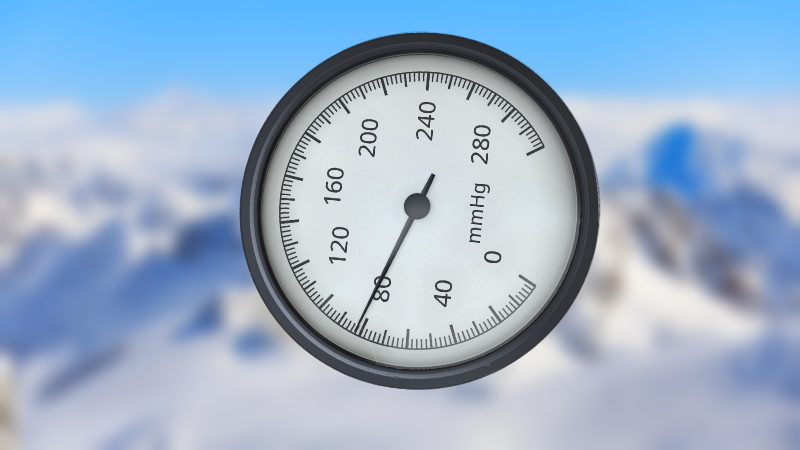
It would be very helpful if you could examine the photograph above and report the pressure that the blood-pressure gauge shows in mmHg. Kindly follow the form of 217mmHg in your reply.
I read 82mmHg
